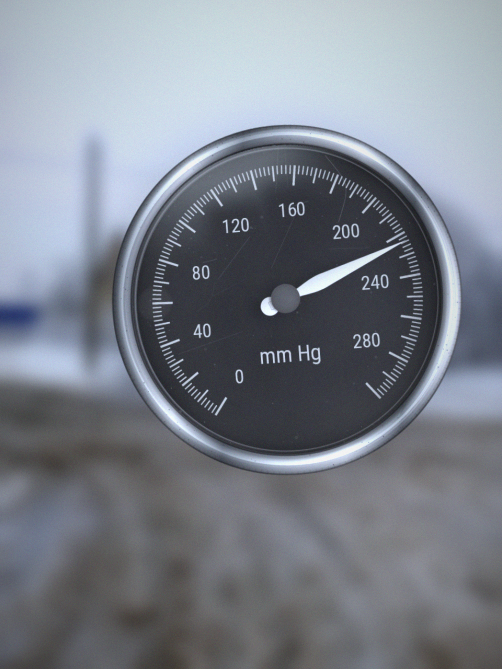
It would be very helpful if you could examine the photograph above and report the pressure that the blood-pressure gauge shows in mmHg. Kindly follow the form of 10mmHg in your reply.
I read 224mmHg
